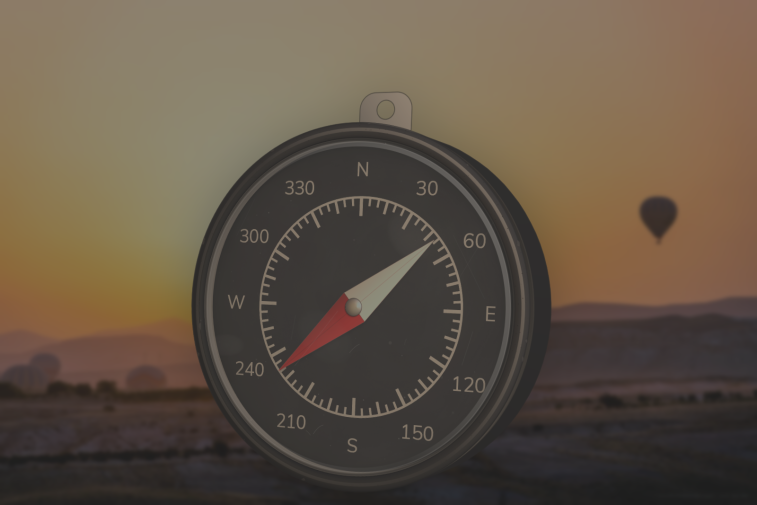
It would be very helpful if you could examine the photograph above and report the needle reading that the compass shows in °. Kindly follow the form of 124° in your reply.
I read 230°
